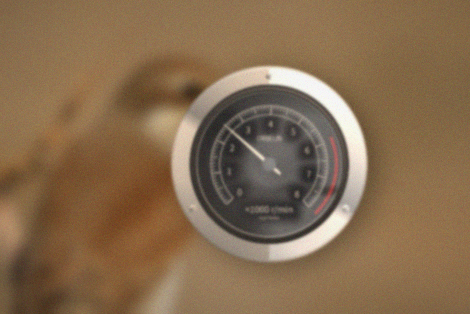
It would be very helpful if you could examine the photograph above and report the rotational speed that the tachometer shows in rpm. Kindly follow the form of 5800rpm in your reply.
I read 2500rpm
